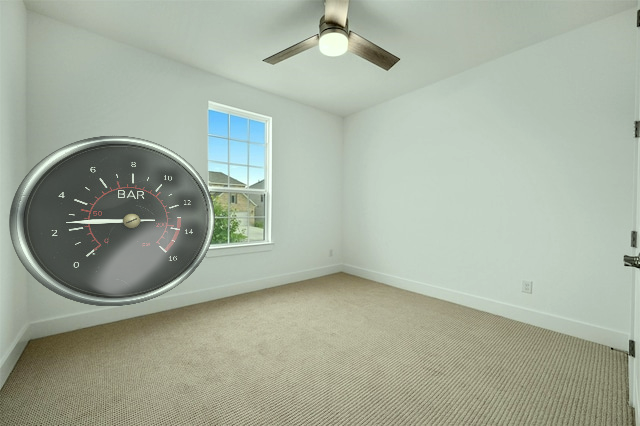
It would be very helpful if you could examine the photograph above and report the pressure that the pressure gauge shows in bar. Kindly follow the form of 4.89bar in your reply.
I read 2.5bar
